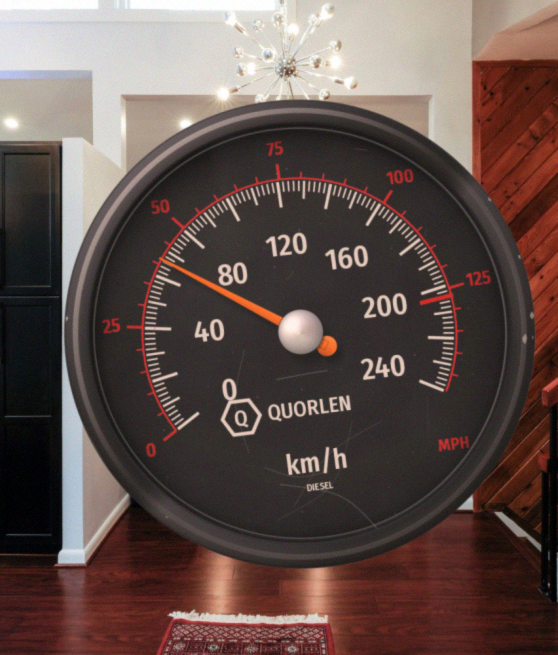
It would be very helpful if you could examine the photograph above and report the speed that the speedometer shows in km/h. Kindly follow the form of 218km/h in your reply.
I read 66km/h
